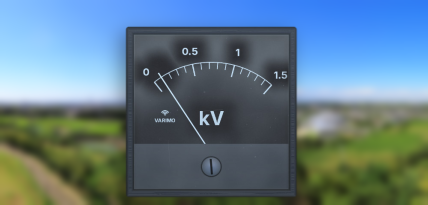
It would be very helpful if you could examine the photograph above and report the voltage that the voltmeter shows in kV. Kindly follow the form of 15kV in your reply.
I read 0.1kV
